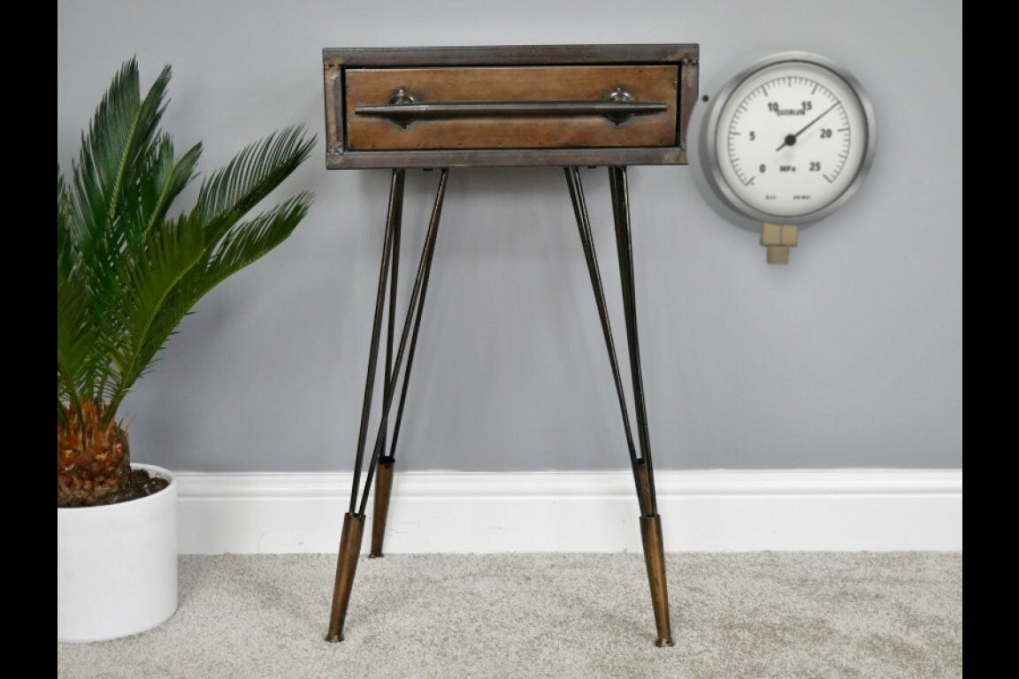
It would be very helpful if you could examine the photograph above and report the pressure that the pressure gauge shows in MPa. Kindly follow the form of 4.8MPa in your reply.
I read 17.5MPa
